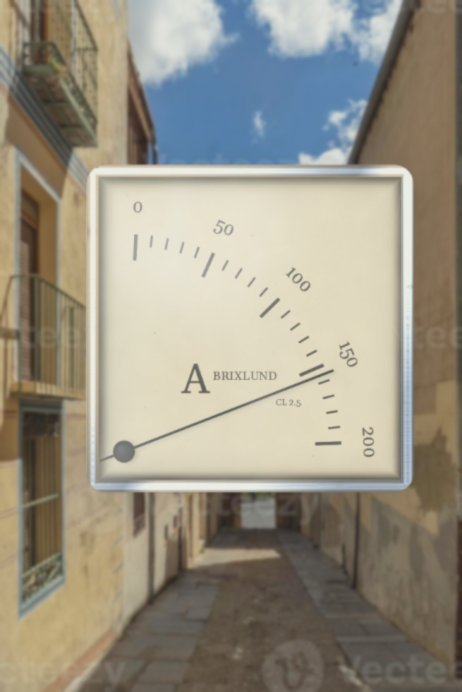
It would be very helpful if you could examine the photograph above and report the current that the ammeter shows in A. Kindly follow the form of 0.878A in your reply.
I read 155A
